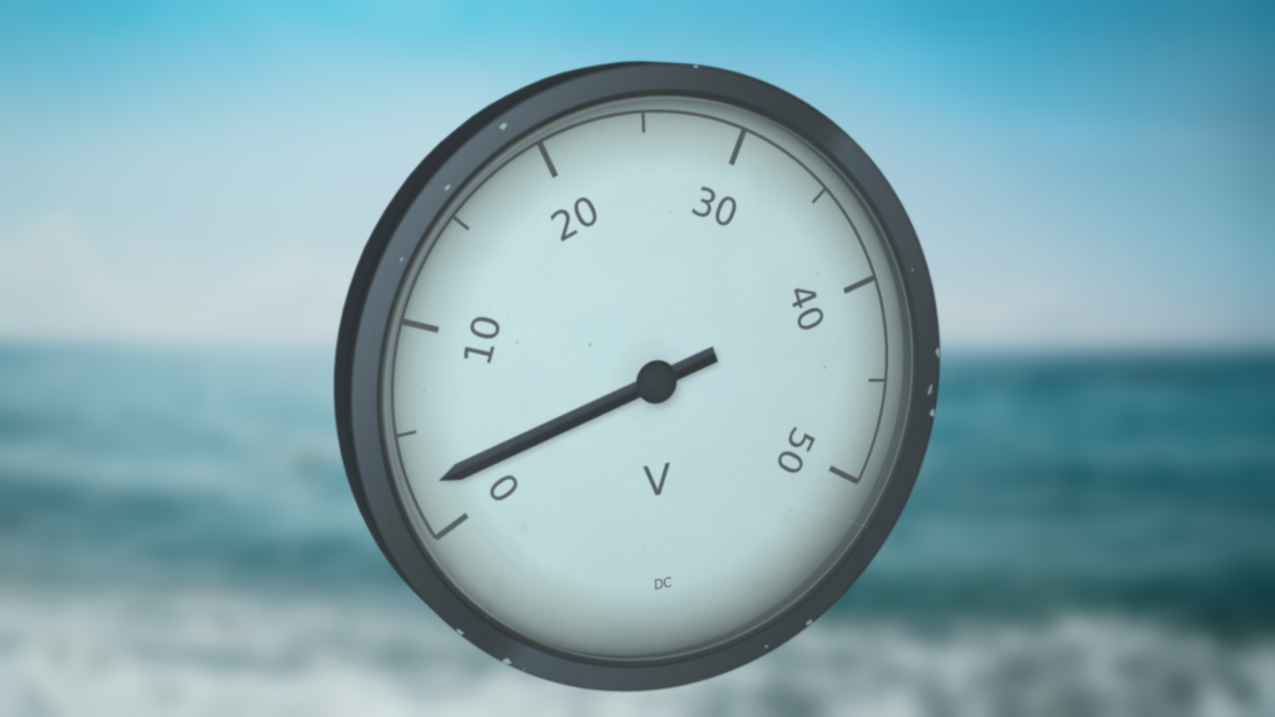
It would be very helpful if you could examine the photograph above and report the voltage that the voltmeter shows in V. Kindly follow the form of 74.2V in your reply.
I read 2.5V
